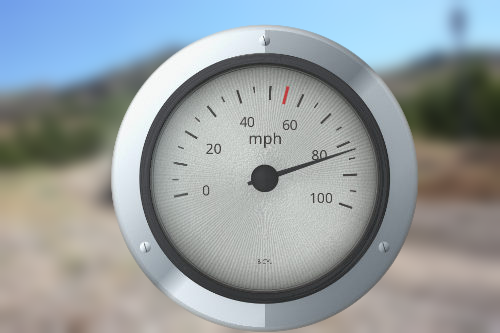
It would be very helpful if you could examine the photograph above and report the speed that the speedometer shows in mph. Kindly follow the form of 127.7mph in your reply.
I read 82.5mph
